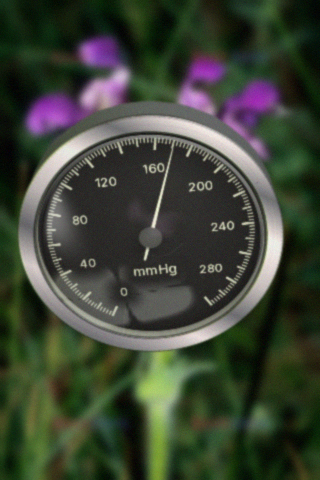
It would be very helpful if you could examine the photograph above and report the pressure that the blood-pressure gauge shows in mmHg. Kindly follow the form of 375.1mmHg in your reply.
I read 170mmHg
